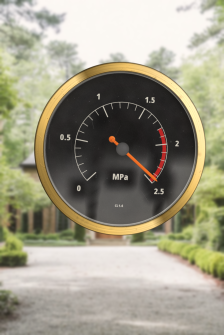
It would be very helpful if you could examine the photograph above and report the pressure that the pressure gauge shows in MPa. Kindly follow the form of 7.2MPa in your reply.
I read 2.45MPa
